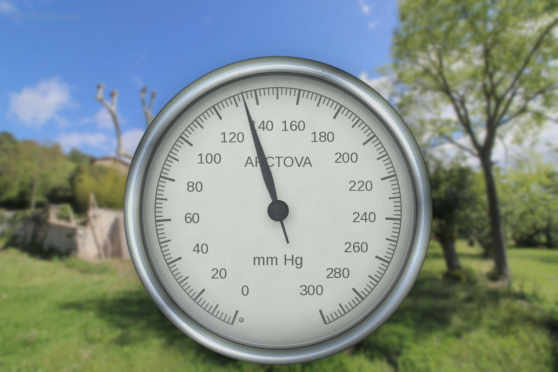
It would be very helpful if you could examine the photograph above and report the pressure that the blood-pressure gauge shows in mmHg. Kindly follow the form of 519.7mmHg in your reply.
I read 134mmHg
